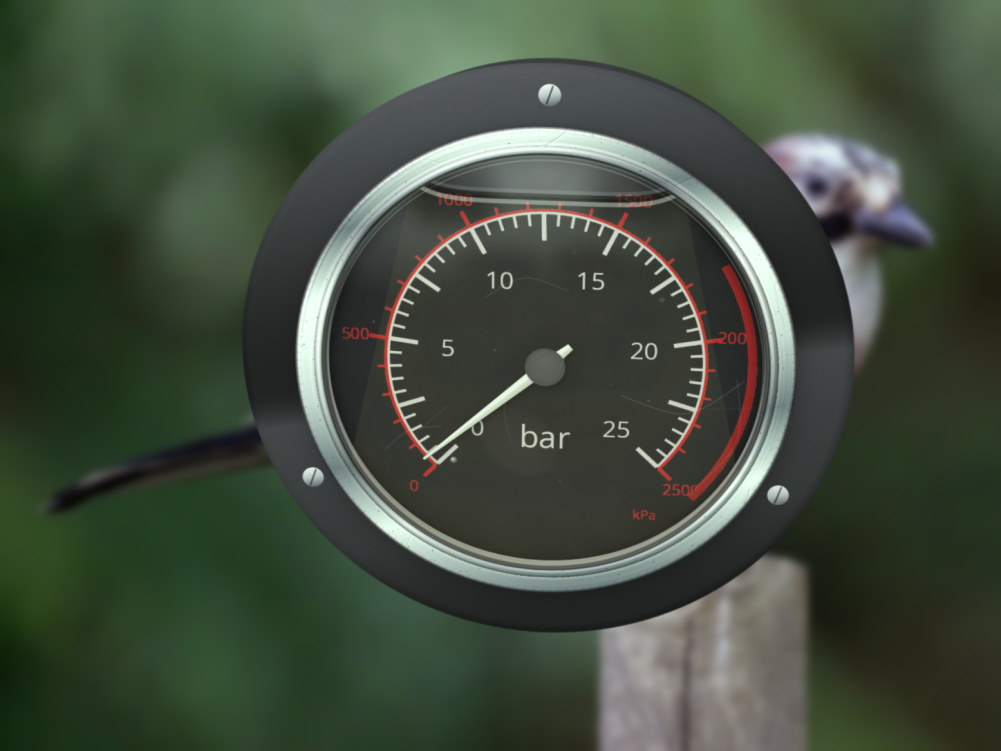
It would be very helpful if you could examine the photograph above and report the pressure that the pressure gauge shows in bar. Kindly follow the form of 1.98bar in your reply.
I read 0.5bar
